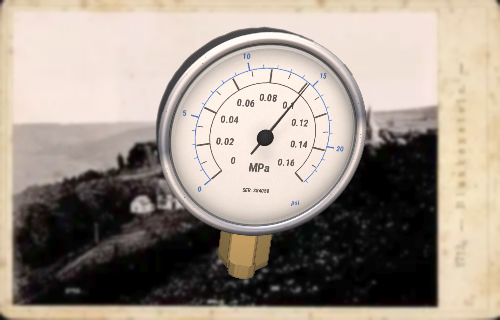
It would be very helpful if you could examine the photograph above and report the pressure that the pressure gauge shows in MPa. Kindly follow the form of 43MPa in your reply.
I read 0.1MPa
